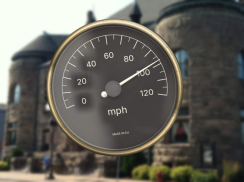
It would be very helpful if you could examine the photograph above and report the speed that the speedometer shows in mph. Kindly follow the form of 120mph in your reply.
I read 97.5mph
